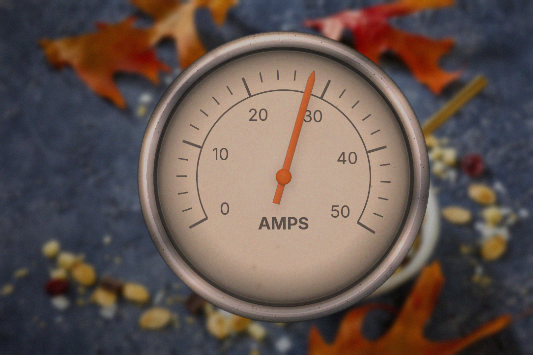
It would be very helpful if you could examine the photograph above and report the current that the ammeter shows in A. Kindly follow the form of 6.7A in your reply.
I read 28A
